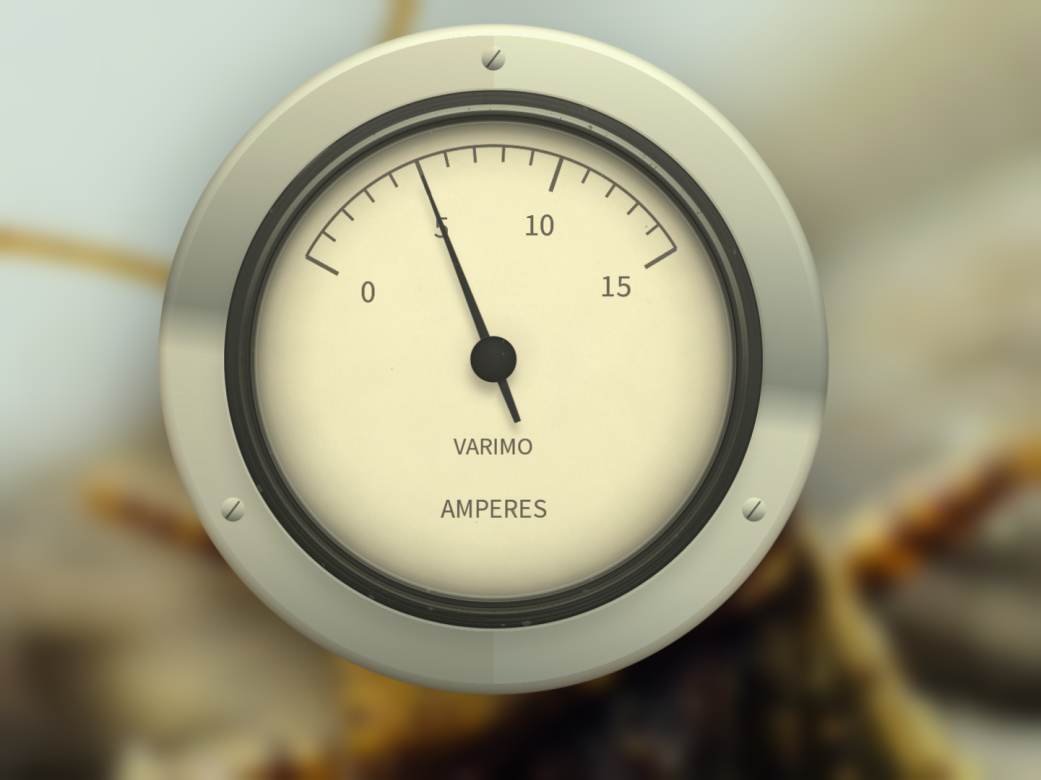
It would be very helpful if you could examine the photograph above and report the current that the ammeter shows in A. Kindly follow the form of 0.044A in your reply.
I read 5A
